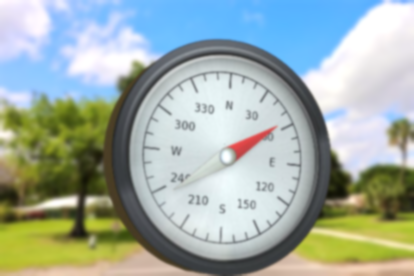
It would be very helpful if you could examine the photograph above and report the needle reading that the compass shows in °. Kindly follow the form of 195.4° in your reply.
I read 55°
